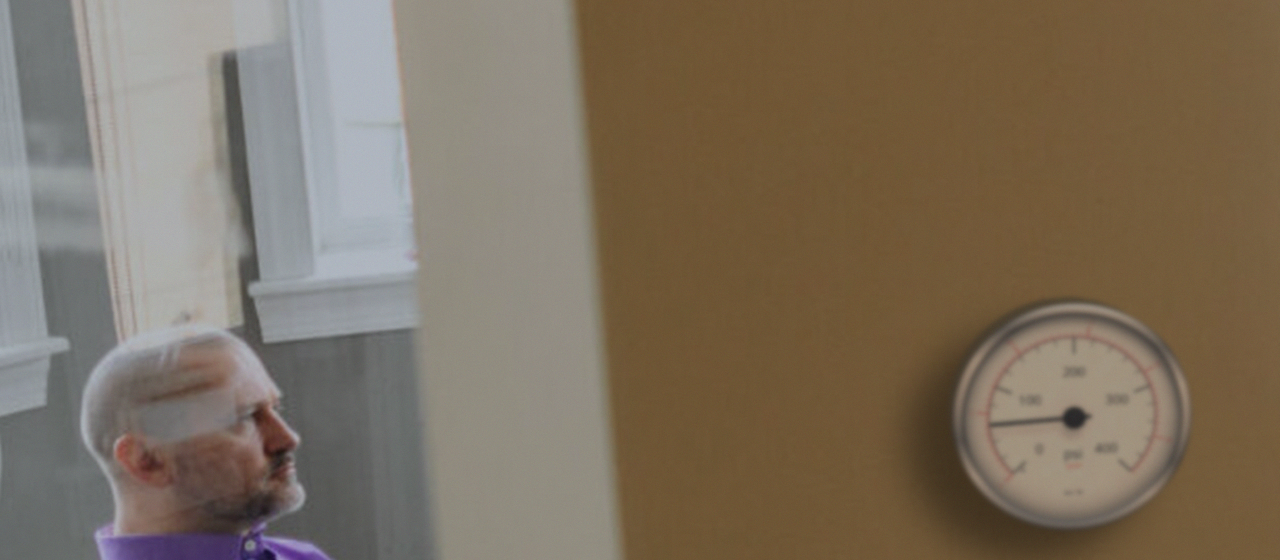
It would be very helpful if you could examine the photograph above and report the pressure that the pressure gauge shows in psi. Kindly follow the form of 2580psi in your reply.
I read 60psi
